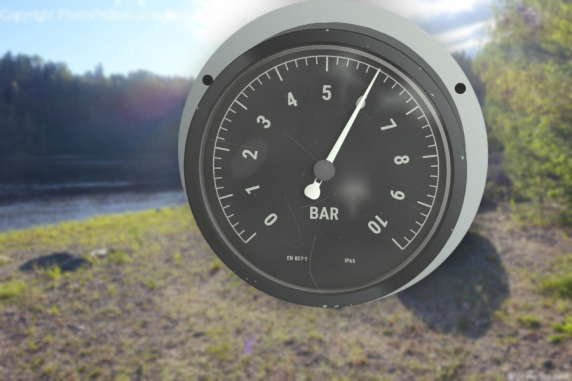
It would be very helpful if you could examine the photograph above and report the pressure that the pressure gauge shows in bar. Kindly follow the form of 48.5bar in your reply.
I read 6bar
